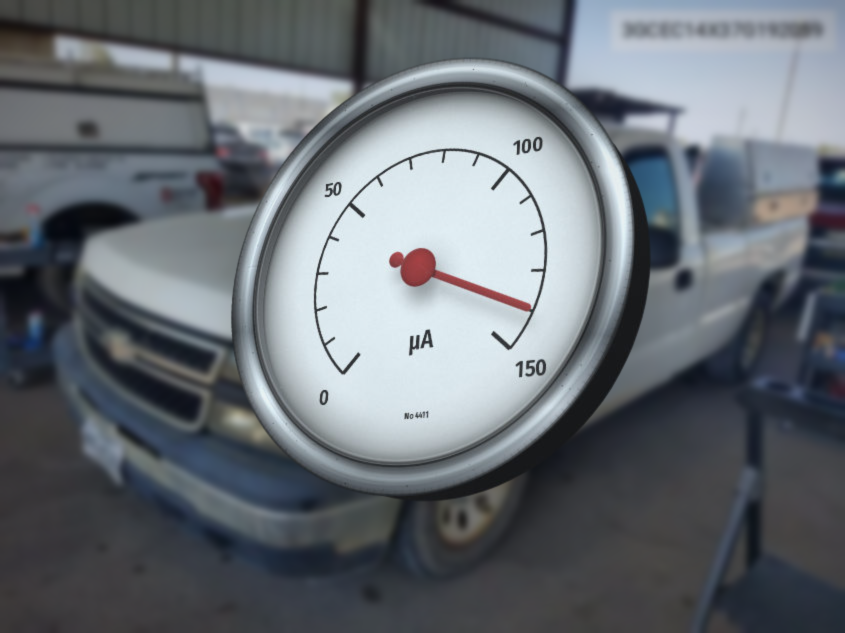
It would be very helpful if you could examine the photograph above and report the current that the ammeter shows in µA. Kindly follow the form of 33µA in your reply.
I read 140µA
